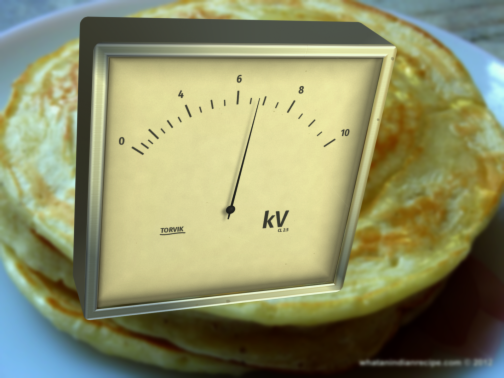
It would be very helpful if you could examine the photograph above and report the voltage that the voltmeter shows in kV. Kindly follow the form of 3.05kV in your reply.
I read 6.75kV
